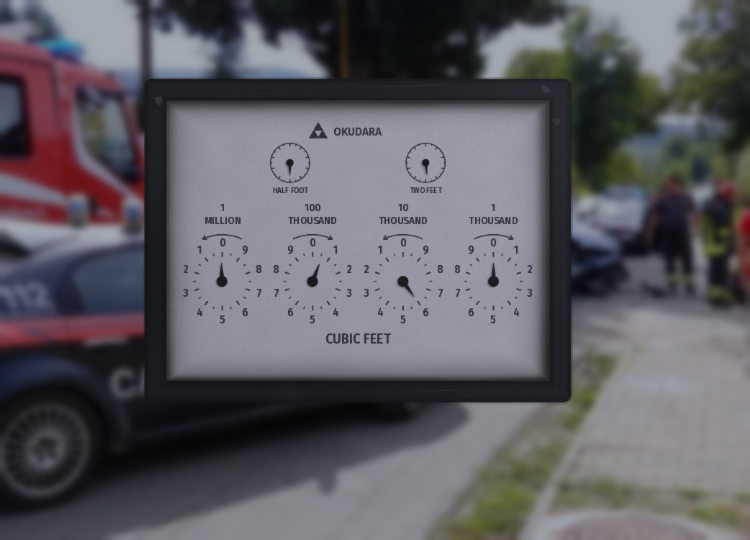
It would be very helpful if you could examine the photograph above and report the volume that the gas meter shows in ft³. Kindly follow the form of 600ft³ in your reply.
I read 6000ft³
